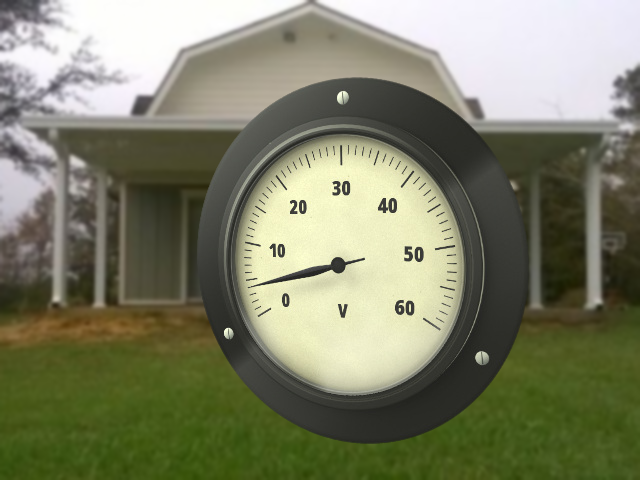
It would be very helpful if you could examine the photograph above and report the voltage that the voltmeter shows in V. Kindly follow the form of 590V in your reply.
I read 4V
